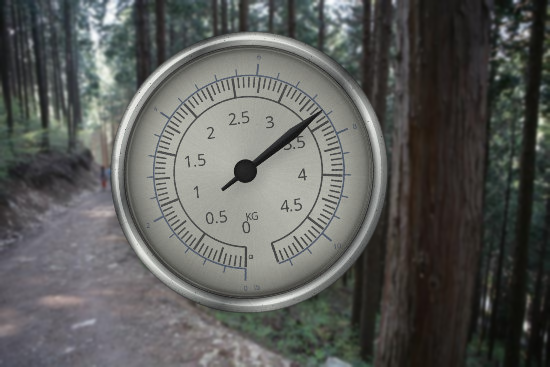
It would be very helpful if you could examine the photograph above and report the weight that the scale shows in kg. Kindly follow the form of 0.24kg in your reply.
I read 3.4kg
